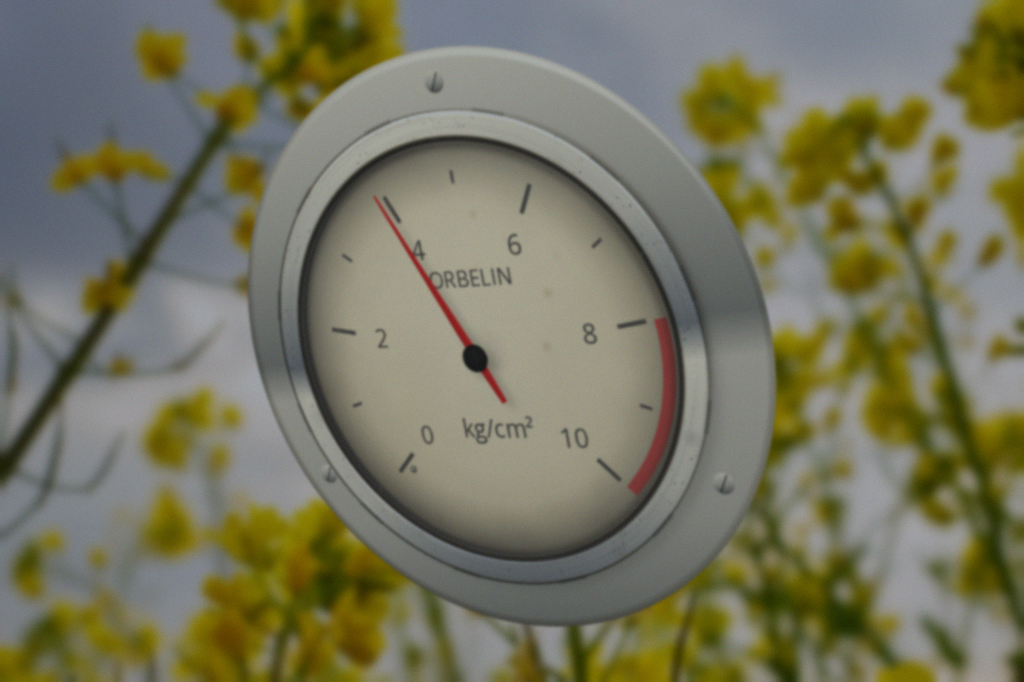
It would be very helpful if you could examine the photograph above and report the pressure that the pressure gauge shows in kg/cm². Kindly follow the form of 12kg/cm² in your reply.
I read 4kg/cm²
